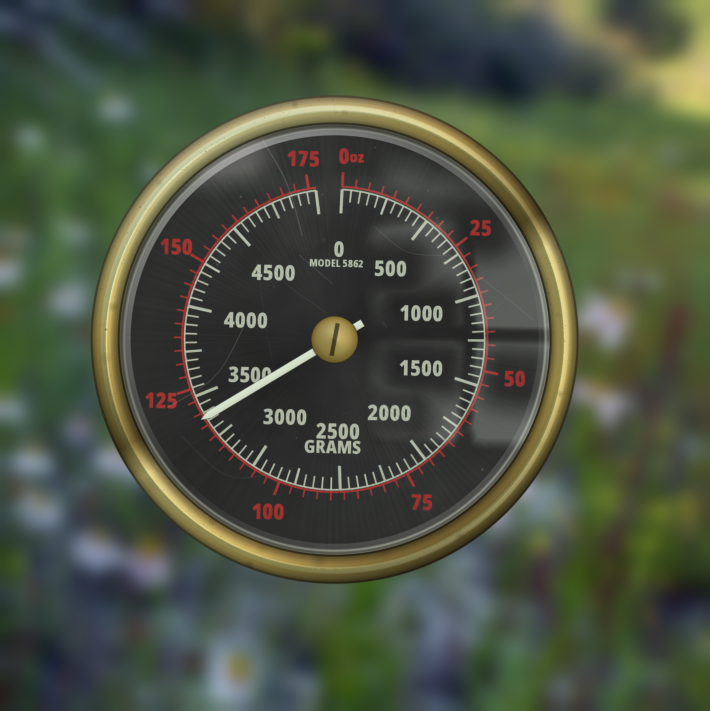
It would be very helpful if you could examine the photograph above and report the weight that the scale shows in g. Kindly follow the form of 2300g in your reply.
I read 3375g
